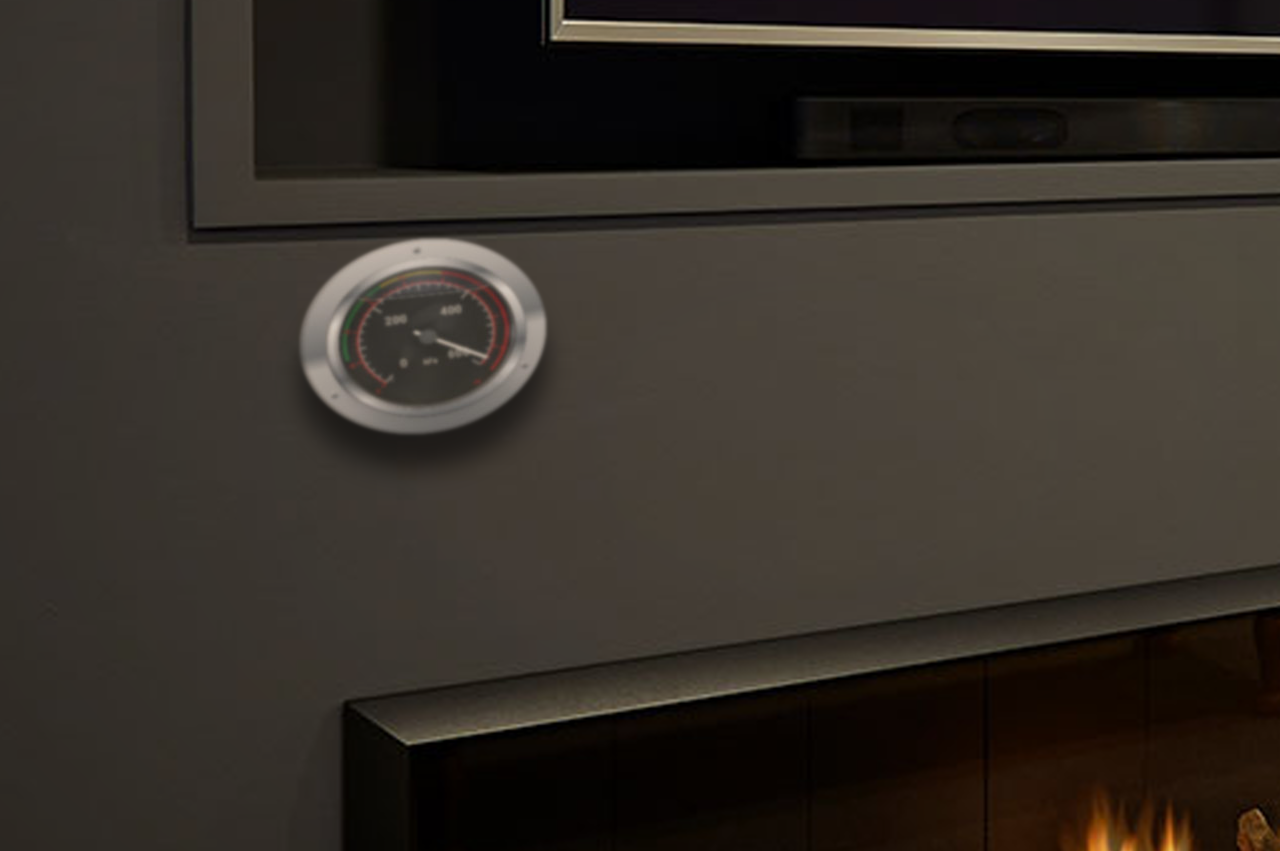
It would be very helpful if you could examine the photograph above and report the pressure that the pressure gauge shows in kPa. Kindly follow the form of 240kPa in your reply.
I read 580kPa
